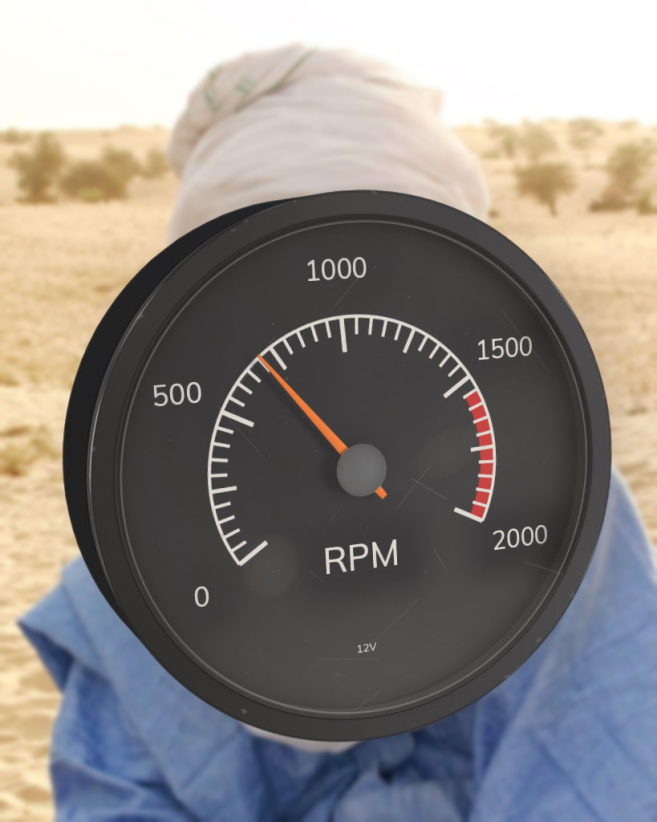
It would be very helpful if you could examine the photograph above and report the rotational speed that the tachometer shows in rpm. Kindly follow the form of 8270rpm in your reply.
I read 700rpm
